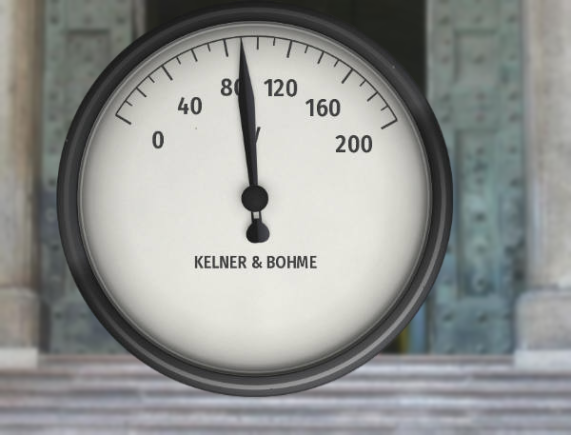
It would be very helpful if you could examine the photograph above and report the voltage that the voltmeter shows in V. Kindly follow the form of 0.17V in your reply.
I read 90V
